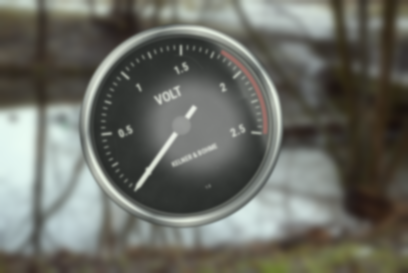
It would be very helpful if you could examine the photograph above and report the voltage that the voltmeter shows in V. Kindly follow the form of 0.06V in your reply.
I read 0V
